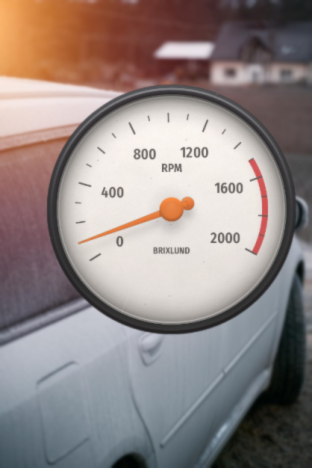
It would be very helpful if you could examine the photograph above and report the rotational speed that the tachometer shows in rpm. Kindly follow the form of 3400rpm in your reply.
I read 100rpm
